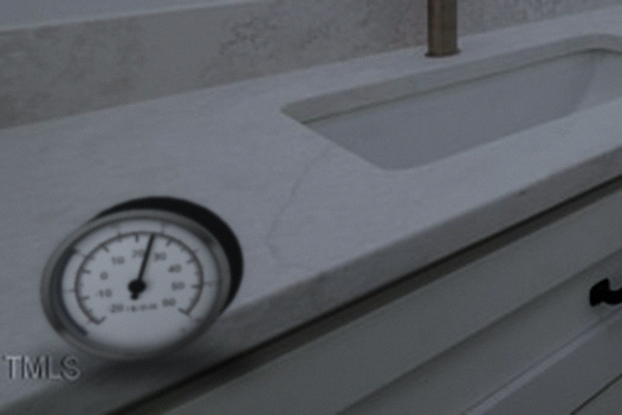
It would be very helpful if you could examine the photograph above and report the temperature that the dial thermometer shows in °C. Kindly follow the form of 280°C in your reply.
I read 25°C
